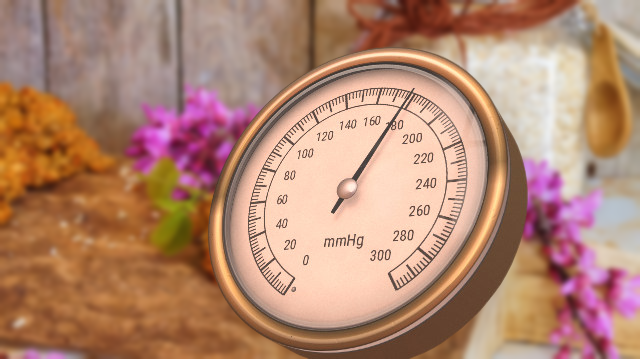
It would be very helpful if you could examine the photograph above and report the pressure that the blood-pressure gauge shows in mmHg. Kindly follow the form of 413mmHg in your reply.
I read 180mmHg
